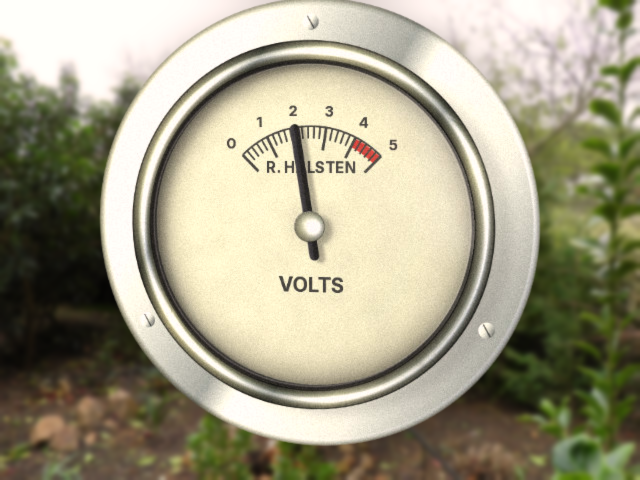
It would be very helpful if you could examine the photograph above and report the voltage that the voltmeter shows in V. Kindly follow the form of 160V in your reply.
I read 2V
